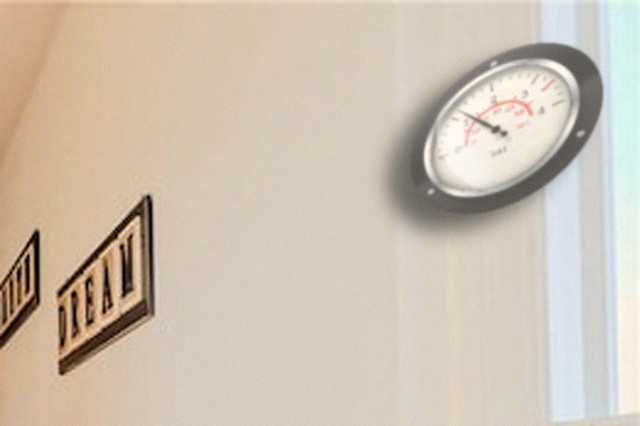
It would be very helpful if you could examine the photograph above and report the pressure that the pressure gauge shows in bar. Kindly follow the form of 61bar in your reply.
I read 1.2bar
